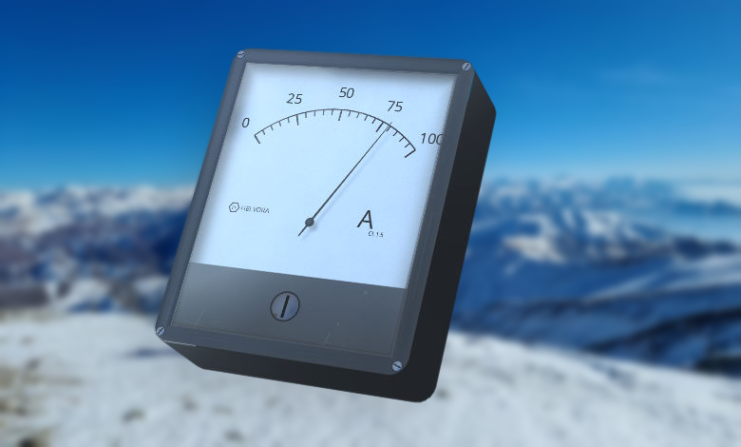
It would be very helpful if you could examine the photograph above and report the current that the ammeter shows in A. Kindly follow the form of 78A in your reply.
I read 80A
